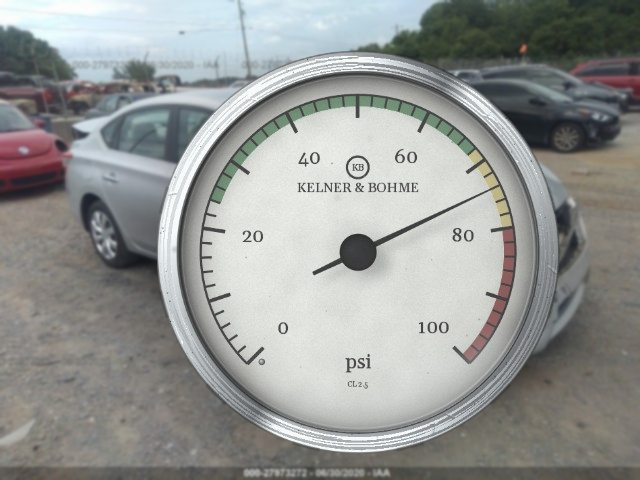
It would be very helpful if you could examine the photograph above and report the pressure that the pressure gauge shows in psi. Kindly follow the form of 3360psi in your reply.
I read 74psi
